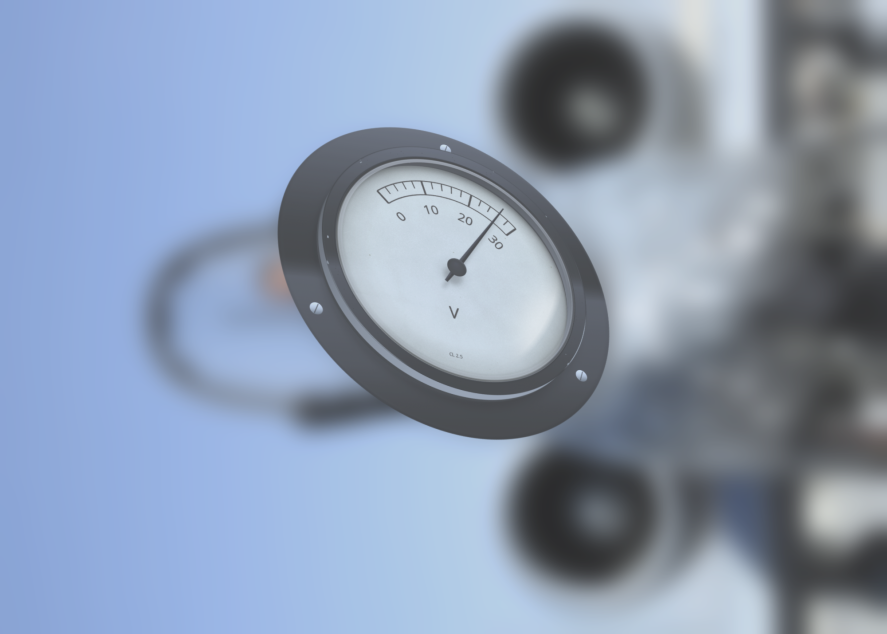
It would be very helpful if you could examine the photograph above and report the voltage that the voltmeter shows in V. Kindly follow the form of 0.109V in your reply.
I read 26V
